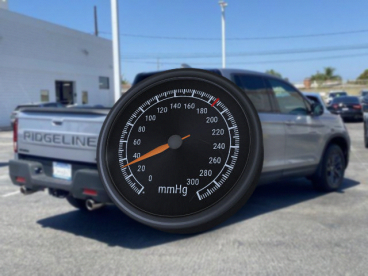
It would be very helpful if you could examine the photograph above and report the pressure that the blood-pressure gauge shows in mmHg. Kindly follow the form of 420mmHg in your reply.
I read 30mmHg
